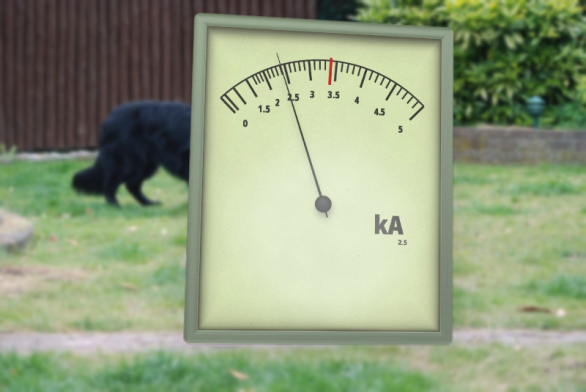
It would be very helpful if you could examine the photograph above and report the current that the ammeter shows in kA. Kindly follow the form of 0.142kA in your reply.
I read 2.4kA
